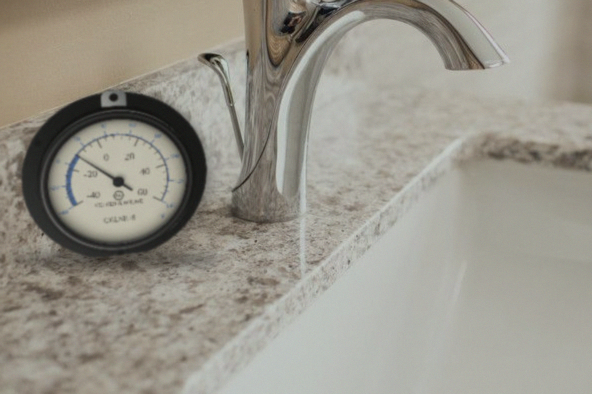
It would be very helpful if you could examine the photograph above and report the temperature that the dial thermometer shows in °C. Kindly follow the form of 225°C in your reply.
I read -12°C
